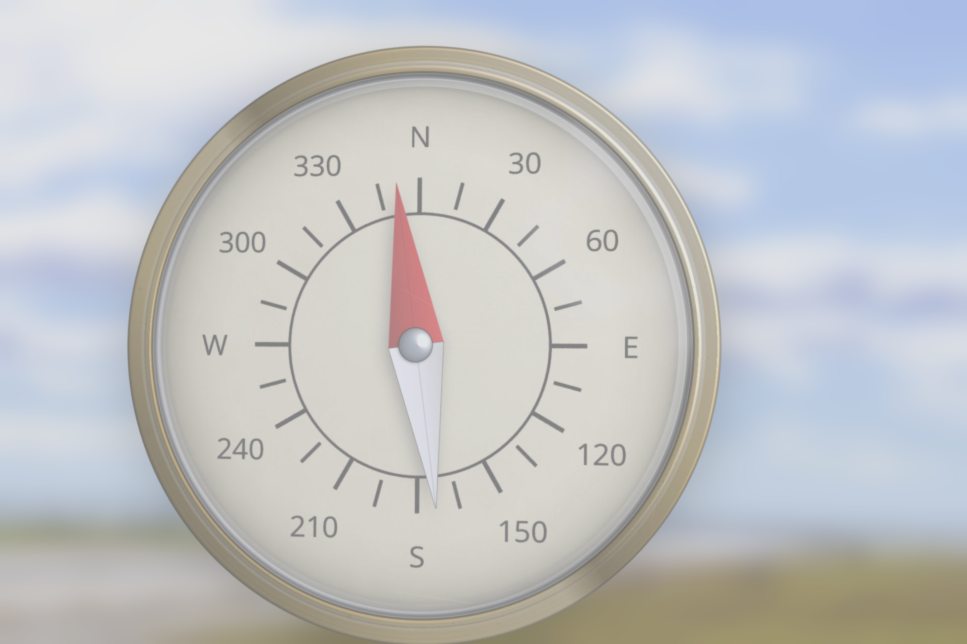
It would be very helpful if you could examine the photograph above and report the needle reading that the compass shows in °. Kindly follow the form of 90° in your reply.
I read 352.5°
